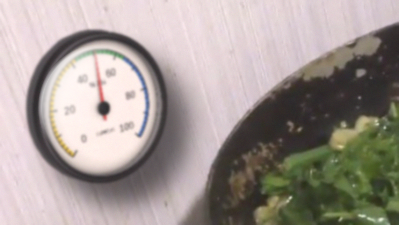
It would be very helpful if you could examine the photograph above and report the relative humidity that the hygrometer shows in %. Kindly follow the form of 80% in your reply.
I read 50%
